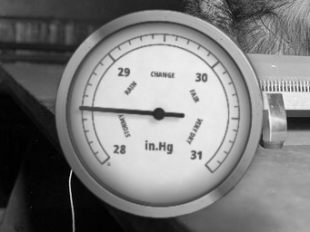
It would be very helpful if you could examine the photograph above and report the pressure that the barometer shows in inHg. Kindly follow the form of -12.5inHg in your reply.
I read 28.5inHg
